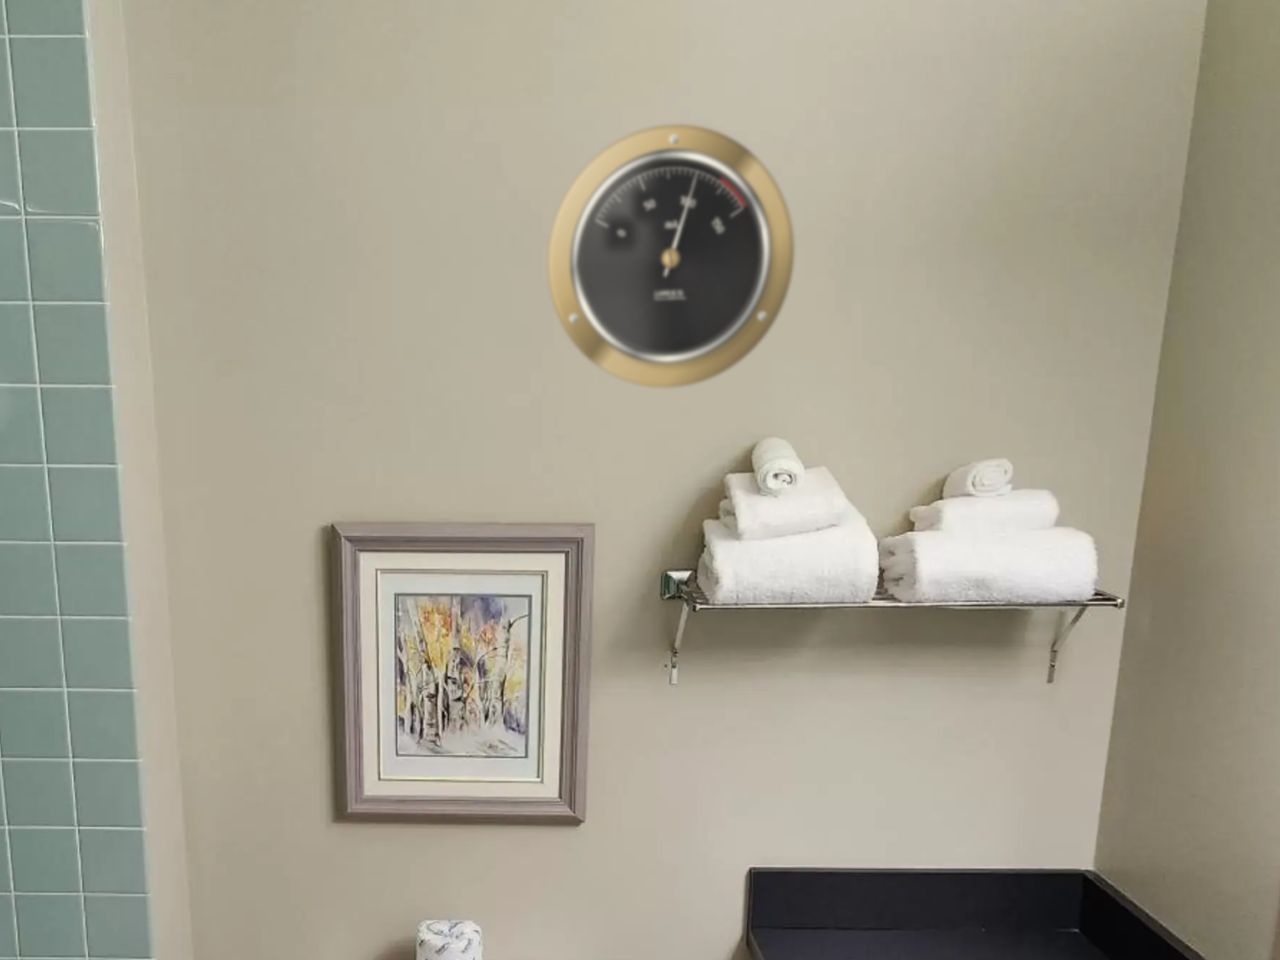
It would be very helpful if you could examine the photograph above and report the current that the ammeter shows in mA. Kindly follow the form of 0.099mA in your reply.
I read 100mA
